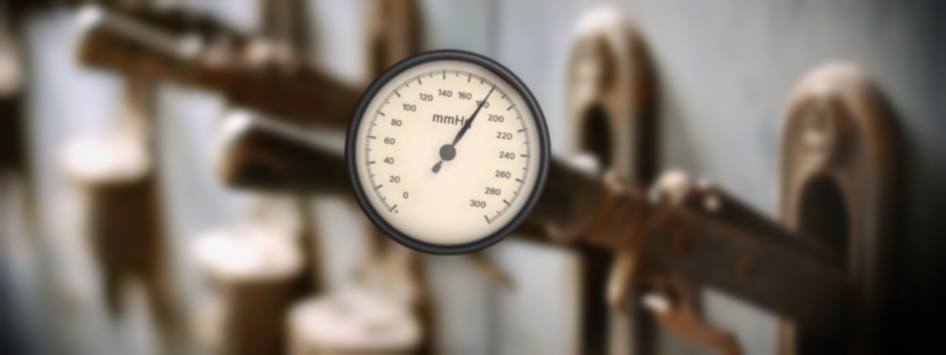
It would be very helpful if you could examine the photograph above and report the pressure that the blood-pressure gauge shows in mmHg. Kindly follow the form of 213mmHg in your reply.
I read 180mmHg
